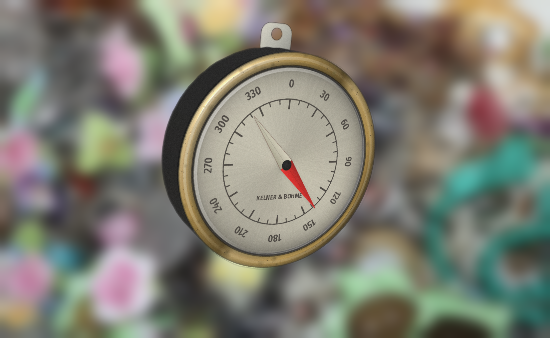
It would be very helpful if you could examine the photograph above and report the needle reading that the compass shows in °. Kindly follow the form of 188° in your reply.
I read 140°
